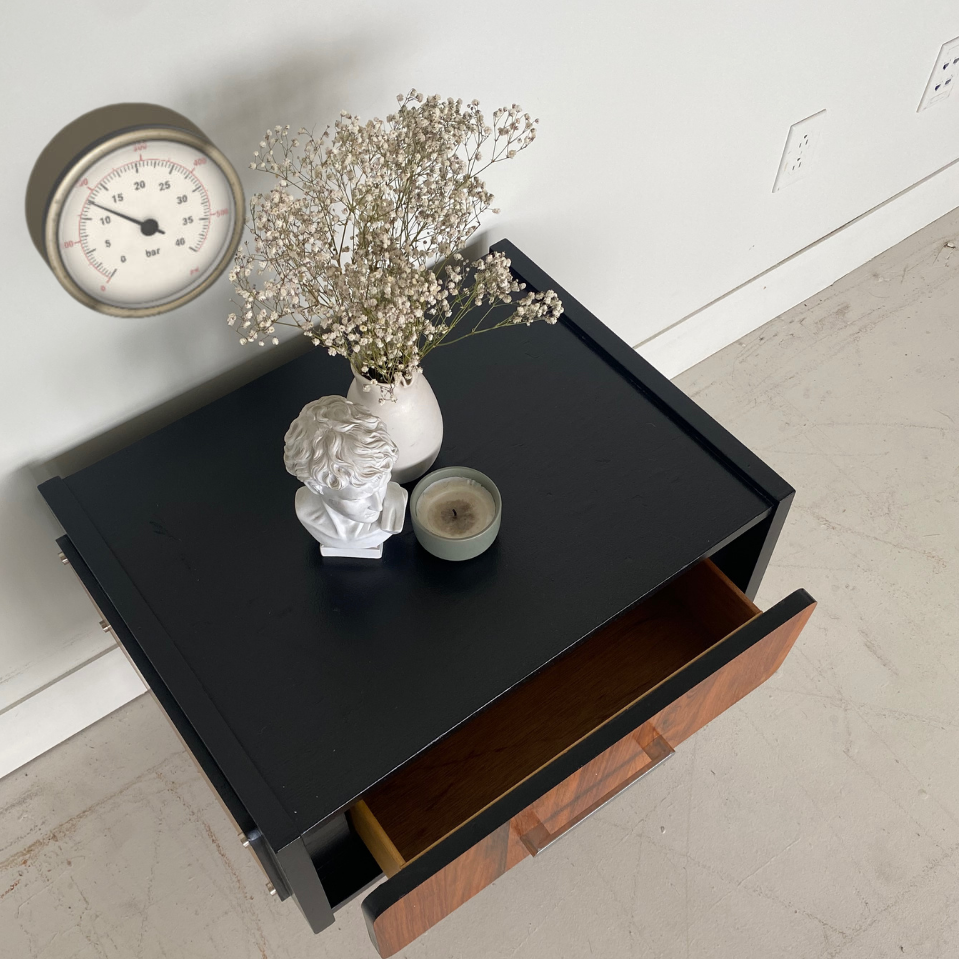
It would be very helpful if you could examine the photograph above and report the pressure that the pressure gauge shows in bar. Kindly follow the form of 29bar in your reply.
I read 12.5bar
